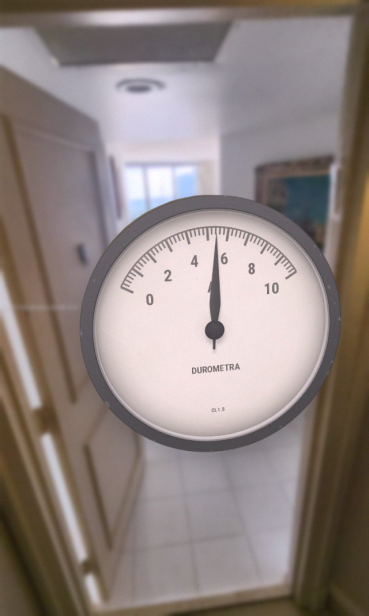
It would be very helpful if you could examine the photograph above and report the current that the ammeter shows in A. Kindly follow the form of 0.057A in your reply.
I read 5.4A
